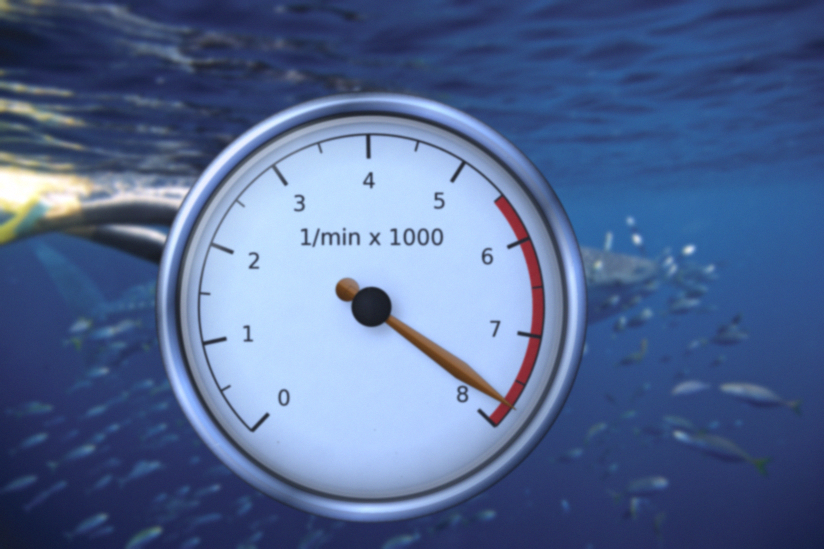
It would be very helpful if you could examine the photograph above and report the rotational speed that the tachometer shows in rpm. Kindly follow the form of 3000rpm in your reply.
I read 7750rpm
